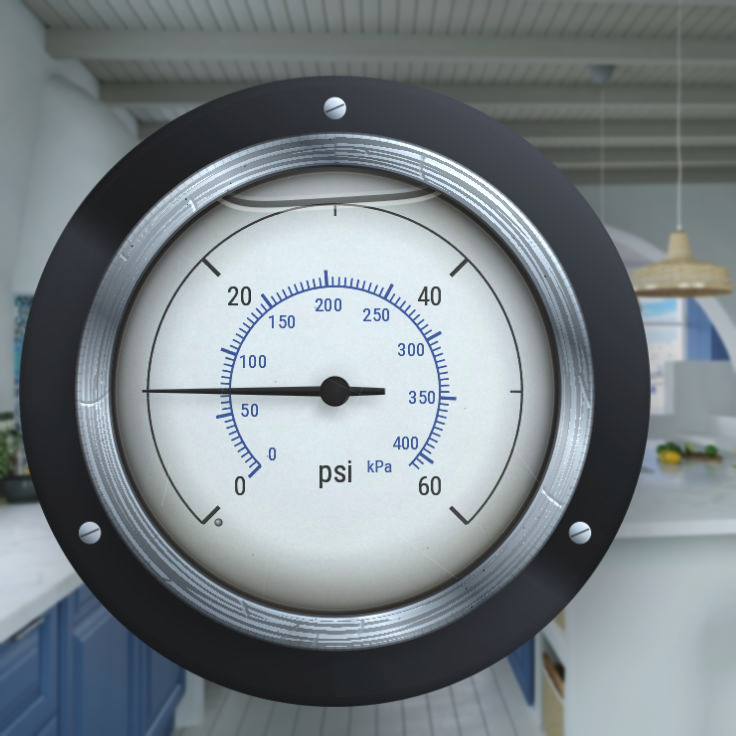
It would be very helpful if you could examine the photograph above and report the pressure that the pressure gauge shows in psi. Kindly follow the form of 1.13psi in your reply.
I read 10psi
